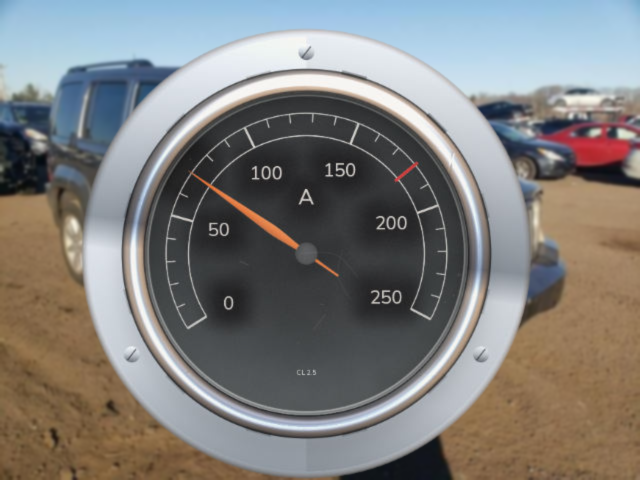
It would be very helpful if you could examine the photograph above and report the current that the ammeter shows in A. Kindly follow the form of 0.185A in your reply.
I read 70A
